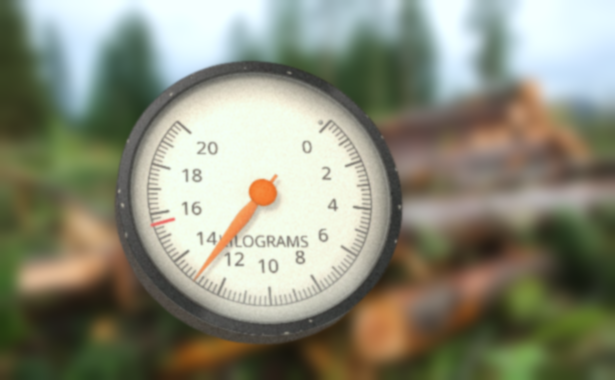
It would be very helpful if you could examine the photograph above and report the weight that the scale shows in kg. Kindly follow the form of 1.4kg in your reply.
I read 13kg
